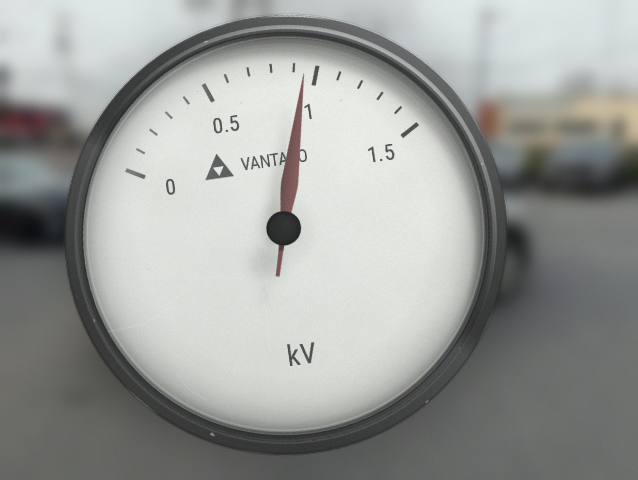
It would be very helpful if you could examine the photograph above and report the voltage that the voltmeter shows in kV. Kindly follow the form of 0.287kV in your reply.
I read 0.95kV
